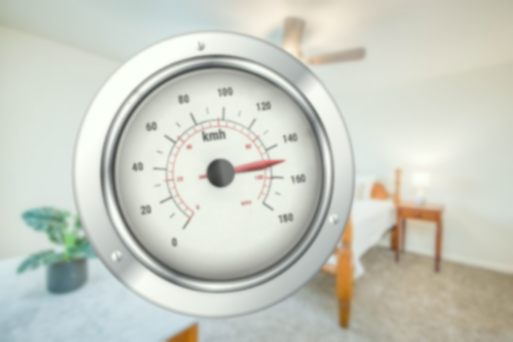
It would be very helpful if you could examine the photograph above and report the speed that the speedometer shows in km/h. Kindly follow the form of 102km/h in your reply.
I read 150km/h
